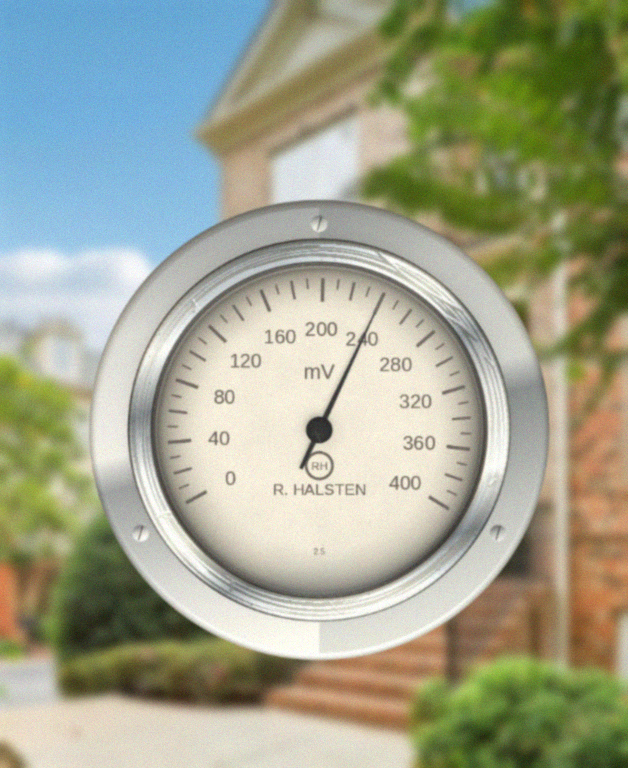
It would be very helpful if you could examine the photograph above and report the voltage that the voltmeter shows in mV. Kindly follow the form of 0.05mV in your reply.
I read 240mV
